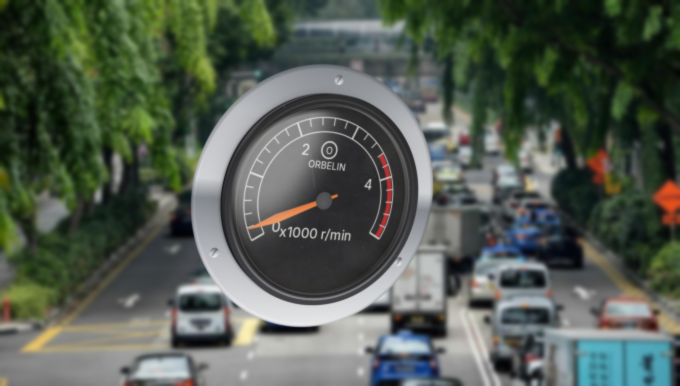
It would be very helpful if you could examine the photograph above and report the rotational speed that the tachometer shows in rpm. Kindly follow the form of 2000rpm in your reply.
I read 200rpm
